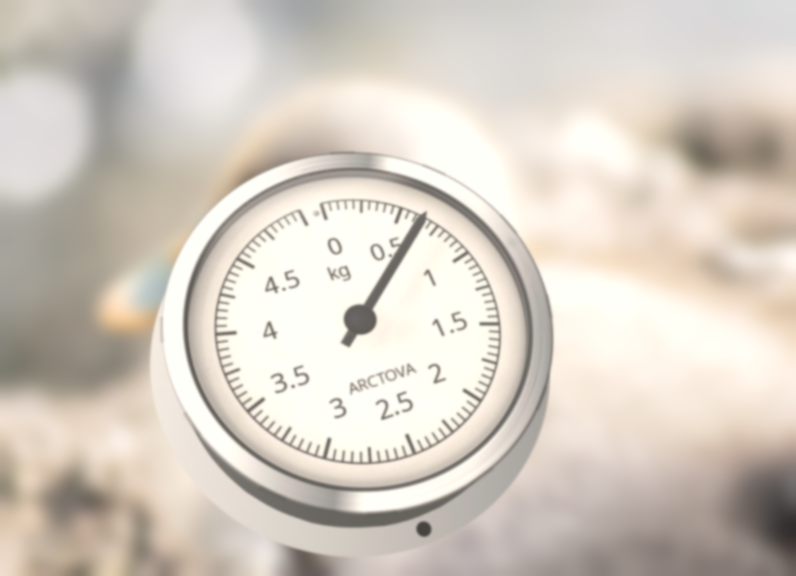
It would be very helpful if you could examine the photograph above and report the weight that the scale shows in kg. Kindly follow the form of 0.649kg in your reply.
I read 0.65kg
